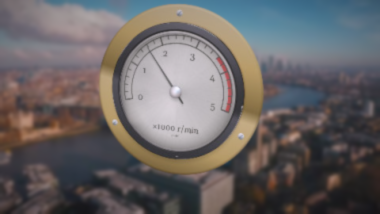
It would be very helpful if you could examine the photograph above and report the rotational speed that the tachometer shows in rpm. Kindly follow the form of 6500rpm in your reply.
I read 1600rpm
